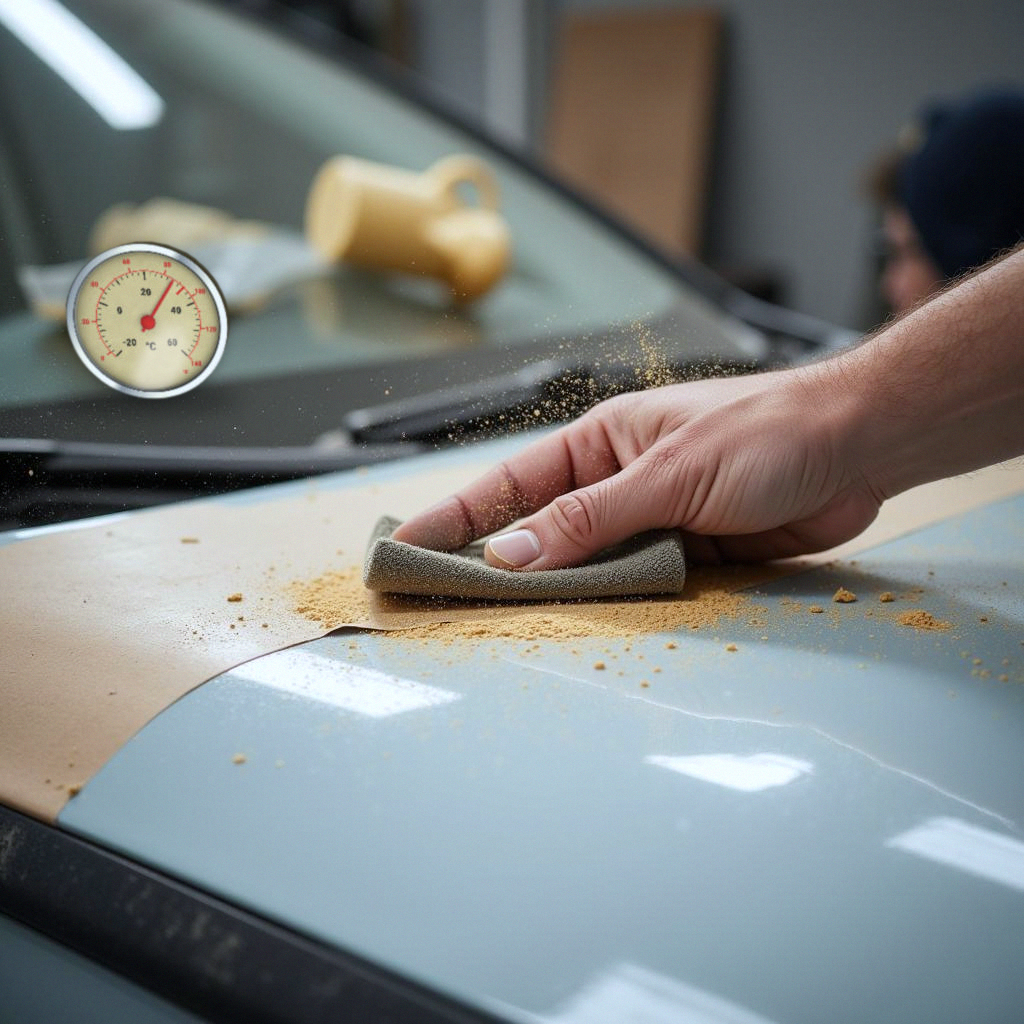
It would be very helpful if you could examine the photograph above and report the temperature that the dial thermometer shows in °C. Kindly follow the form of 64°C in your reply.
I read 30°C
